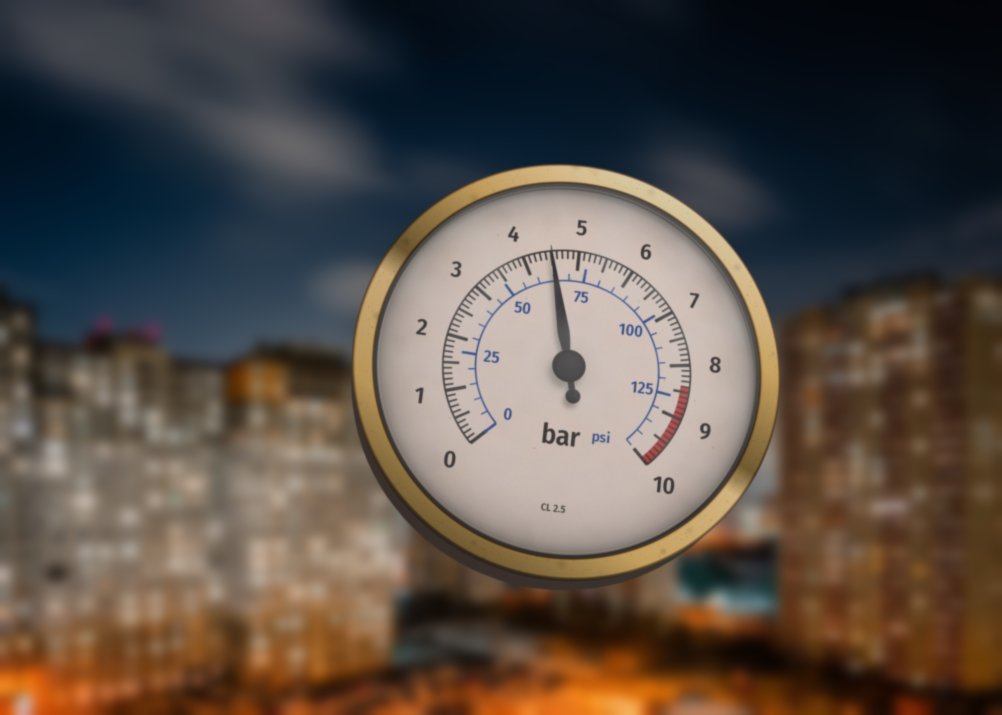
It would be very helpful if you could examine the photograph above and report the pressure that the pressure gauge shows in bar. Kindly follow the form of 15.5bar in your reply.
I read 4.5bar
